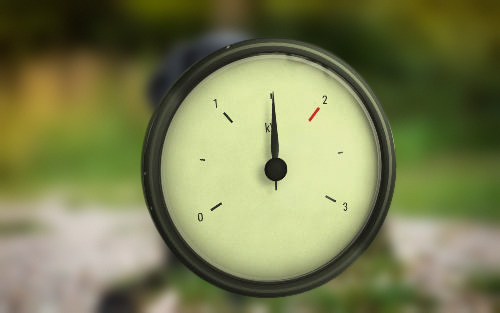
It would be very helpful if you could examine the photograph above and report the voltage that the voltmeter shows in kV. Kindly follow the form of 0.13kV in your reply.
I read 1.5kV
